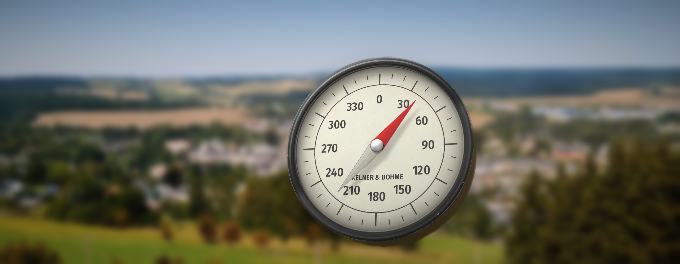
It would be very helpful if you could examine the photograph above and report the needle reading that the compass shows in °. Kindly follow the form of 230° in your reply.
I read 40°
